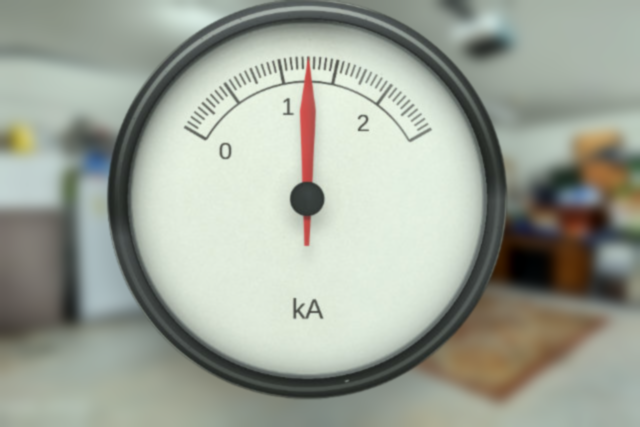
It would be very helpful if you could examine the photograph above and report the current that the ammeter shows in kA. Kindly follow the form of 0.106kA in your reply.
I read 1.25kA
